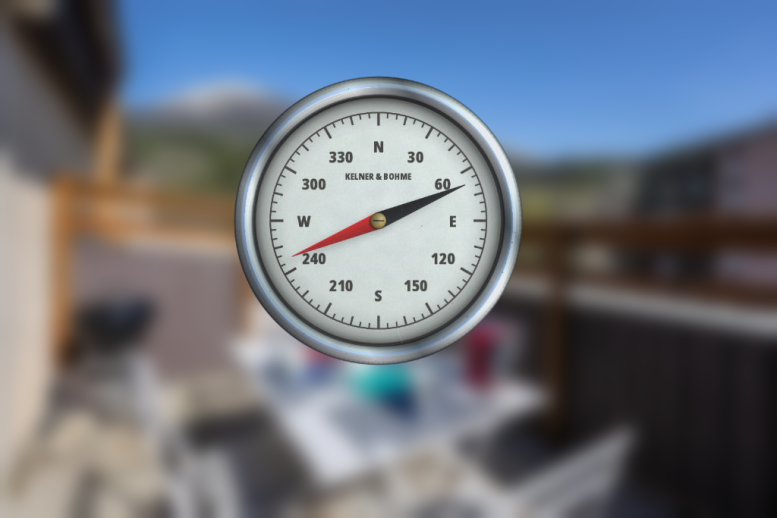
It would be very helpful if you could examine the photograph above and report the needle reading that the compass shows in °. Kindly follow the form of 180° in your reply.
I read 247.5°
